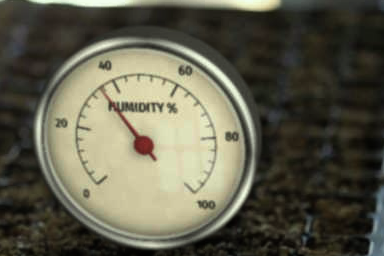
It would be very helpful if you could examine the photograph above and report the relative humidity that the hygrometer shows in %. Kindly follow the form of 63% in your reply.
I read 36%
